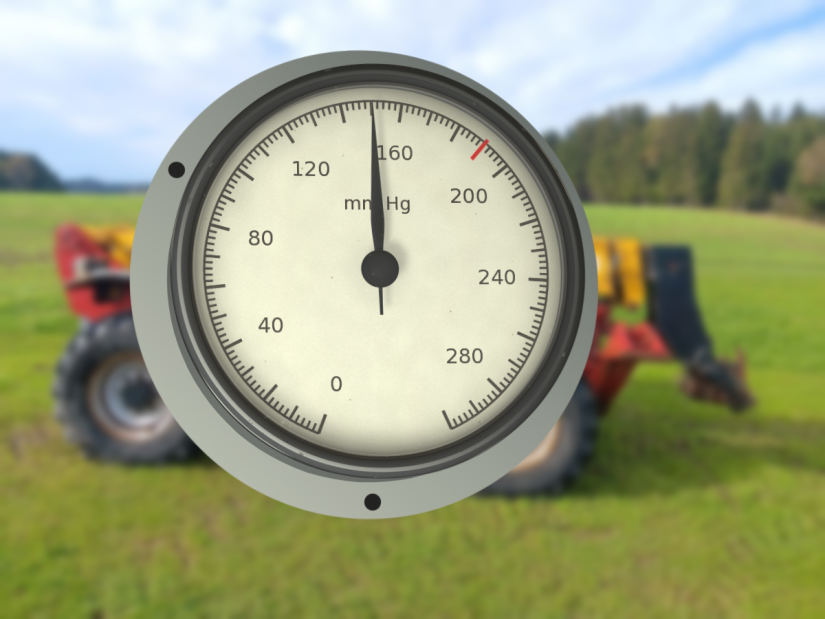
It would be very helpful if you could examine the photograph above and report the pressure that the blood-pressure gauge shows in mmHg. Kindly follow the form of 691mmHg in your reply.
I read 150mmHg
